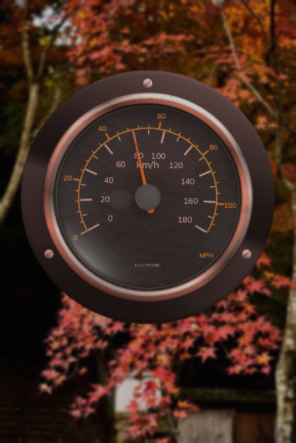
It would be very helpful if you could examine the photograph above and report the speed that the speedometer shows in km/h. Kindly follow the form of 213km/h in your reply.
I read 80km/h
